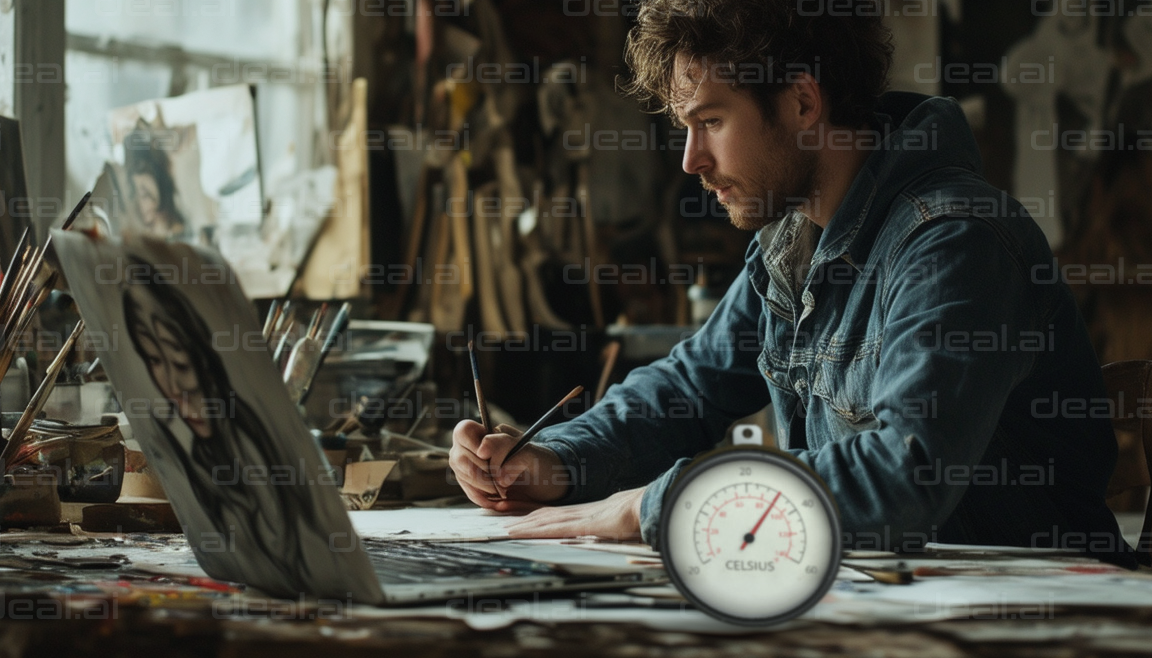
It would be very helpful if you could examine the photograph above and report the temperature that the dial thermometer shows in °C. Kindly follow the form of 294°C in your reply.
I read 32°C
